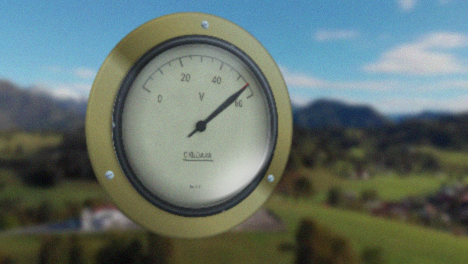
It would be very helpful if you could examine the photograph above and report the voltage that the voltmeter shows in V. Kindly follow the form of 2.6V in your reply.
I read 55V
